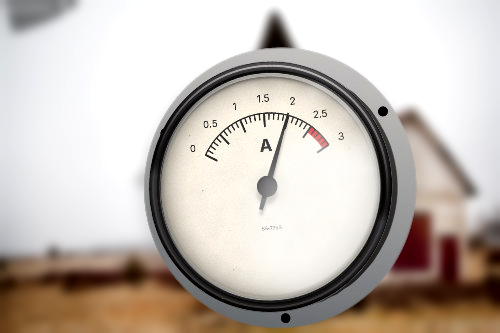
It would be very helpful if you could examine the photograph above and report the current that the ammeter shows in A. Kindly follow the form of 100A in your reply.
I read 2A
